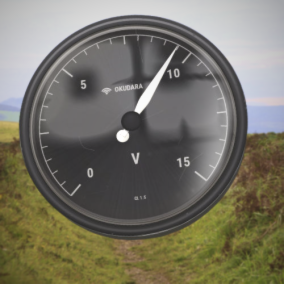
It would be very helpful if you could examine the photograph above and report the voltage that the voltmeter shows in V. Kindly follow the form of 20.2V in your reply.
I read 9.5V
